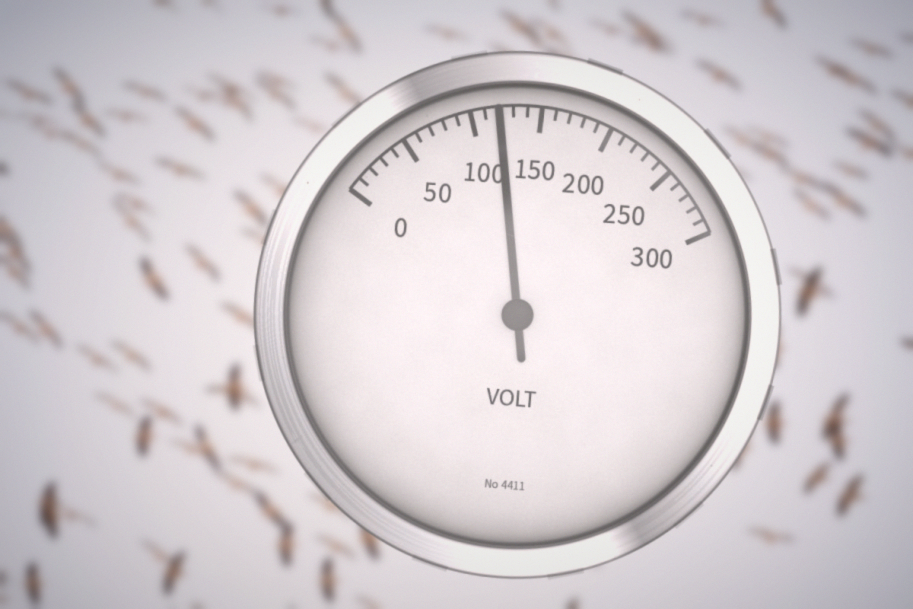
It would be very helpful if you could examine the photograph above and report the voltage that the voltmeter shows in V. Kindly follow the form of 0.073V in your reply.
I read 120V
